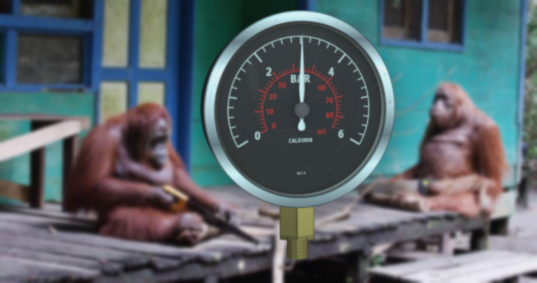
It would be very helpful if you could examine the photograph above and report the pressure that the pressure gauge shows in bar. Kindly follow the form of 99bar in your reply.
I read 3bar
